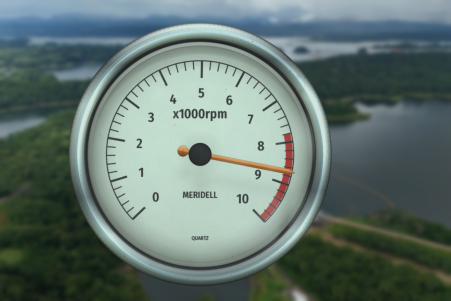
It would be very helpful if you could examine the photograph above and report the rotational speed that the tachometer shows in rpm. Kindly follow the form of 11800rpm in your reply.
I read 8700rpm
